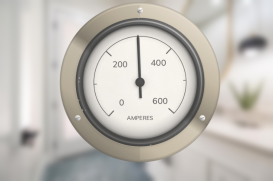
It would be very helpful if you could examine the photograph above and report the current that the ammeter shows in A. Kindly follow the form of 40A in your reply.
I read 300A
